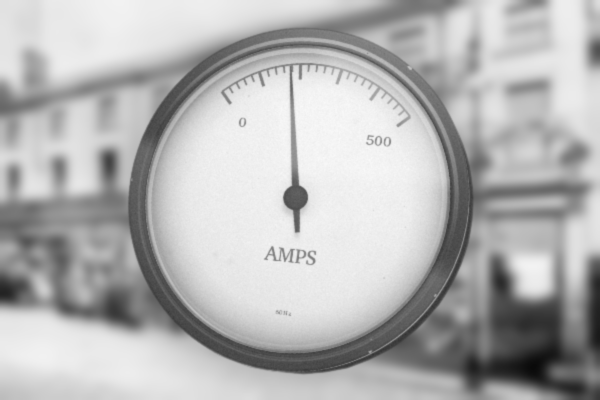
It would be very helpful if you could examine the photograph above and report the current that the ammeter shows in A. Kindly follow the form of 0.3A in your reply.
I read 180A
